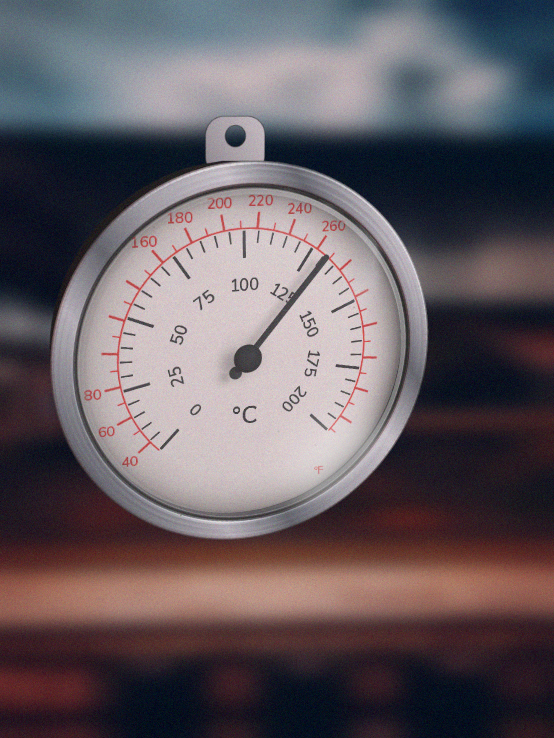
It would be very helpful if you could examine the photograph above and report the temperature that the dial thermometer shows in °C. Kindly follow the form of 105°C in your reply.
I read 130°C
